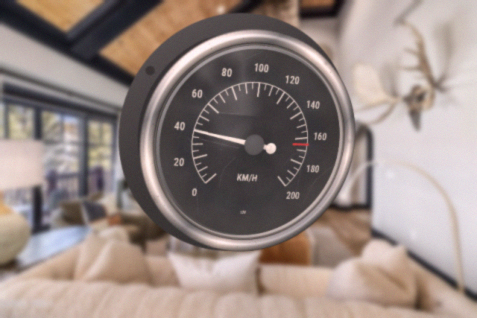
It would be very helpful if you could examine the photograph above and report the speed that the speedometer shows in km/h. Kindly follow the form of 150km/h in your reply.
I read 40km/h
